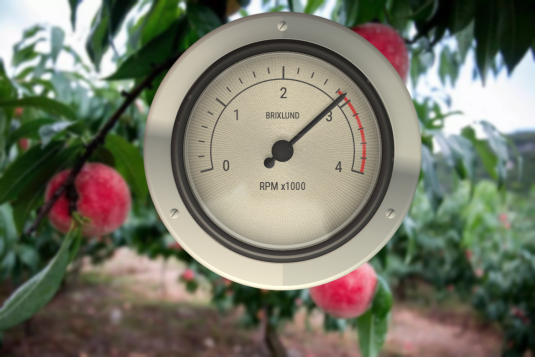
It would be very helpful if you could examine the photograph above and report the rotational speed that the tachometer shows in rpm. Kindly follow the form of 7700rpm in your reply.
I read 2900rpm
